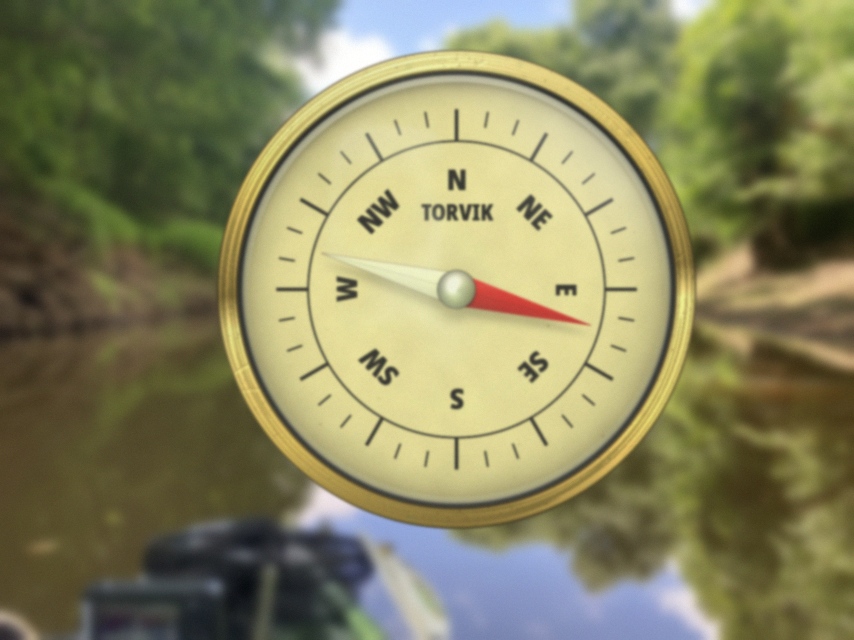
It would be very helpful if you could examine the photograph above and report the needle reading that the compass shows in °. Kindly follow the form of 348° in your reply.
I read 105°
